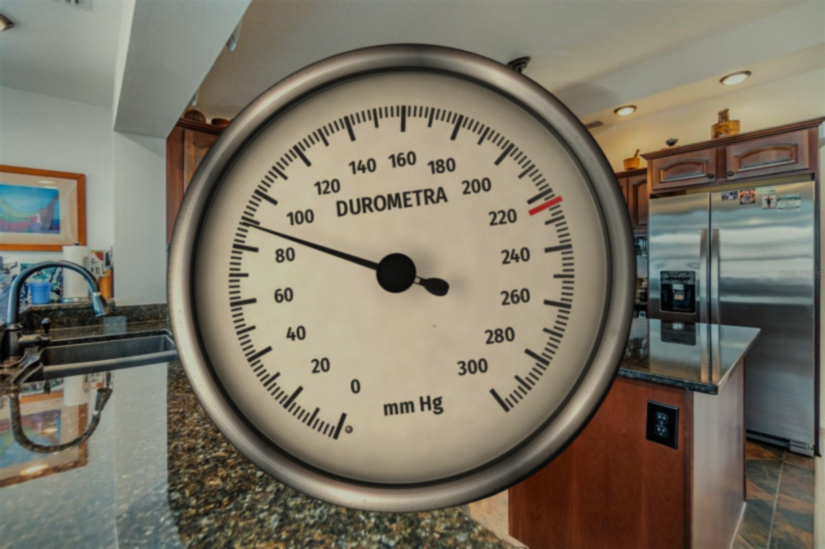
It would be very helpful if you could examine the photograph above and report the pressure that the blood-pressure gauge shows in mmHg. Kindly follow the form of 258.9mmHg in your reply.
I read 88mmHg
